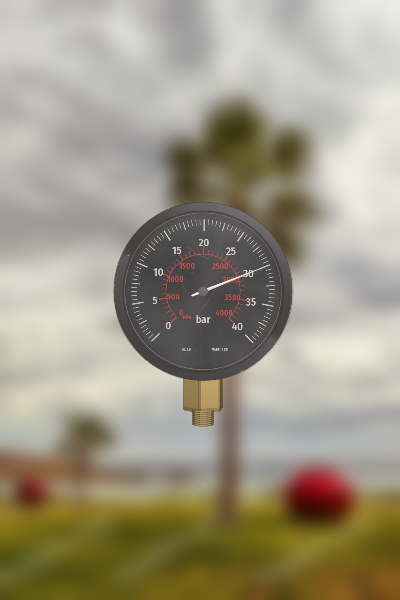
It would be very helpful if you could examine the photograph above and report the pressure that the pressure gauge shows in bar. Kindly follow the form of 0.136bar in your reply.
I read 30bar
